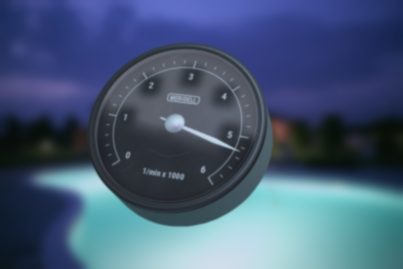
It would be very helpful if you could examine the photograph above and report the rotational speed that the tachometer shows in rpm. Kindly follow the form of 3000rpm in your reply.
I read 5300rpm
